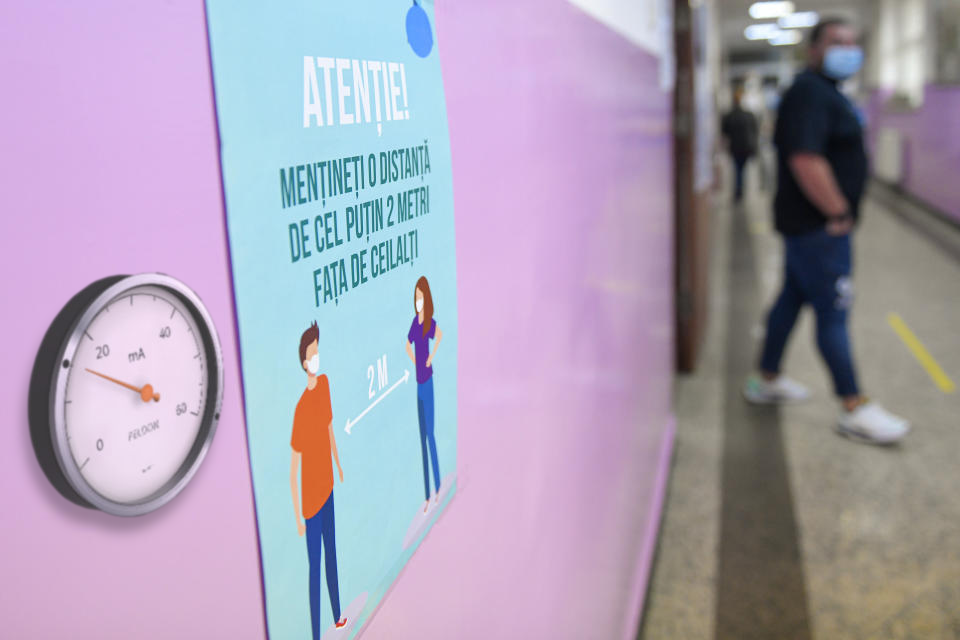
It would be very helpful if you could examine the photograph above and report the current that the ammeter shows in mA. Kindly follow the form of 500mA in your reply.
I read 15mA
